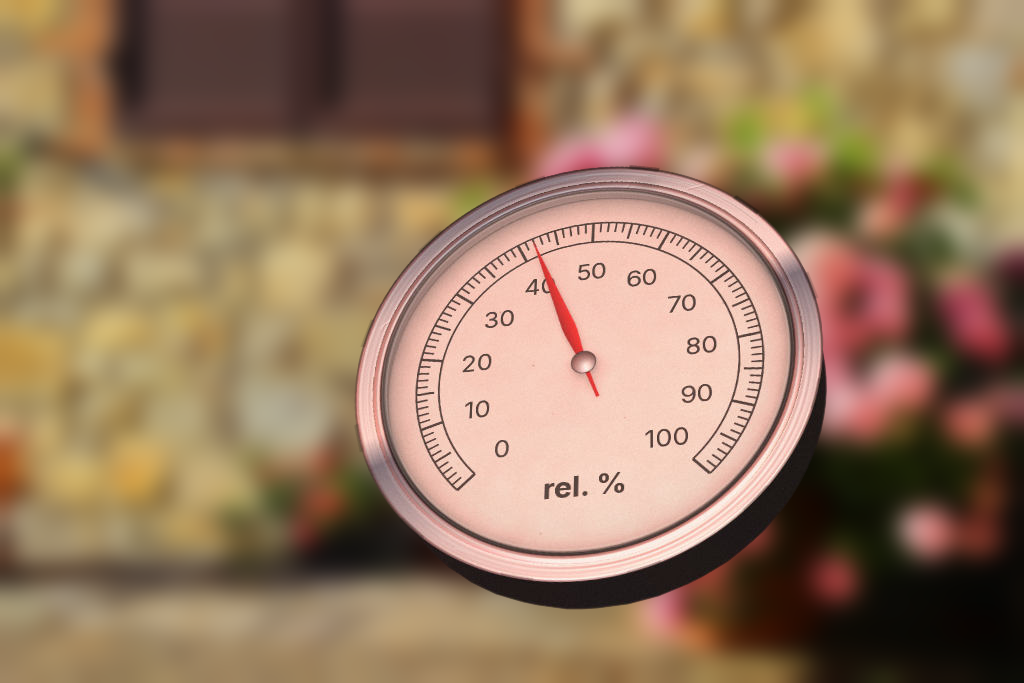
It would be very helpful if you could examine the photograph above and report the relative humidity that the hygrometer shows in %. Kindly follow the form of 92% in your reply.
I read 42%
